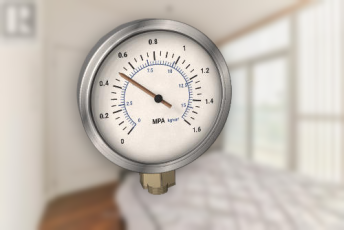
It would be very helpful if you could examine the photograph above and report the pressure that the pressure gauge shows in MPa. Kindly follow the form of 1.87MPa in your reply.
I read 0.5MPa
